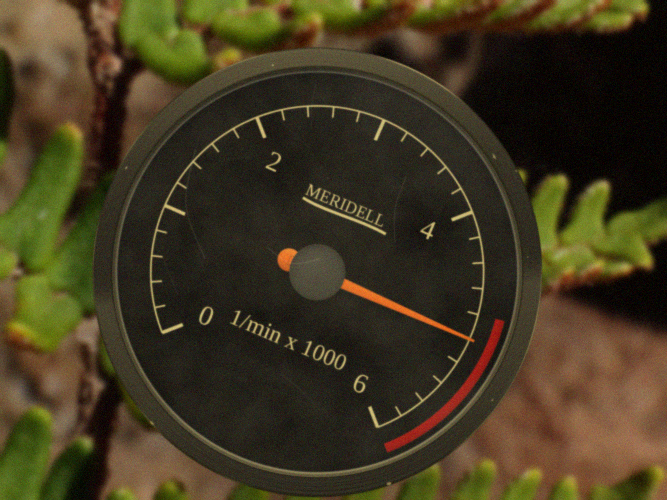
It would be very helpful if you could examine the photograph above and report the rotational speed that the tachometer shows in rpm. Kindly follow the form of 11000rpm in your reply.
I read 5000rpm
